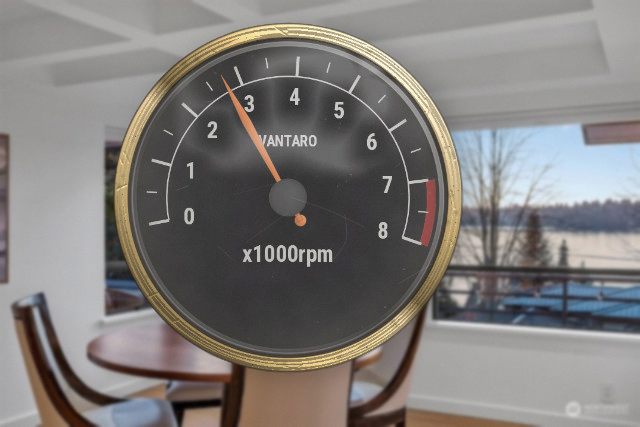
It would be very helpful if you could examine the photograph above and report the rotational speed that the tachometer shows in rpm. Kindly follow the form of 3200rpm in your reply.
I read 2750rpm
